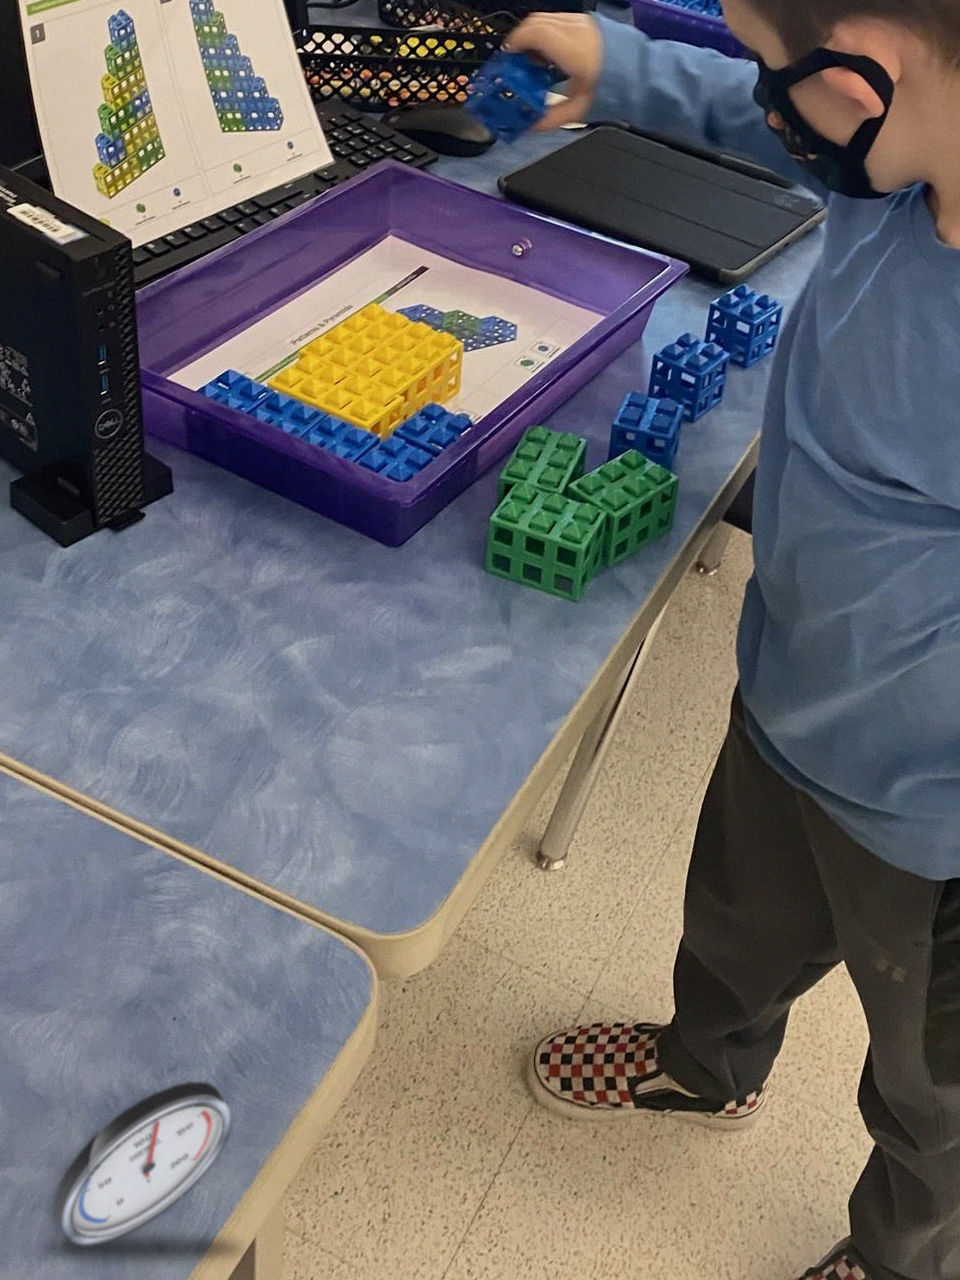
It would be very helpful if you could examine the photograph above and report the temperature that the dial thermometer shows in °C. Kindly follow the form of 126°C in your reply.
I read 110°C
